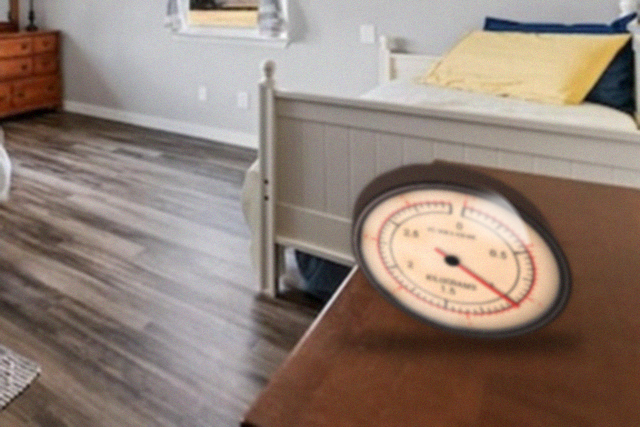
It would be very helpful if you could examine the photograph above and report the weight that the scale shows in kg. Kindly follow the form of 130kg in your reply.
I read 1kg
